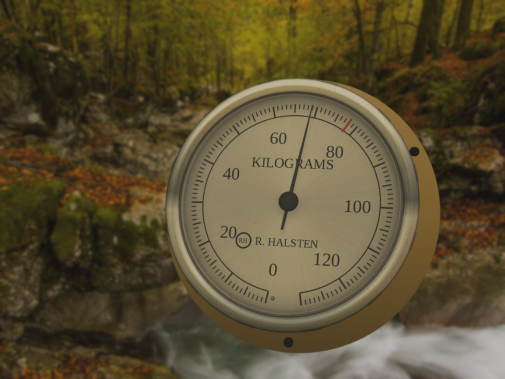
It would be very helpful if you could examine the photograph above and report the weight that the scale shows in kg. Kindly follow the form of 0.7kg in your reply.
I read 69kg
